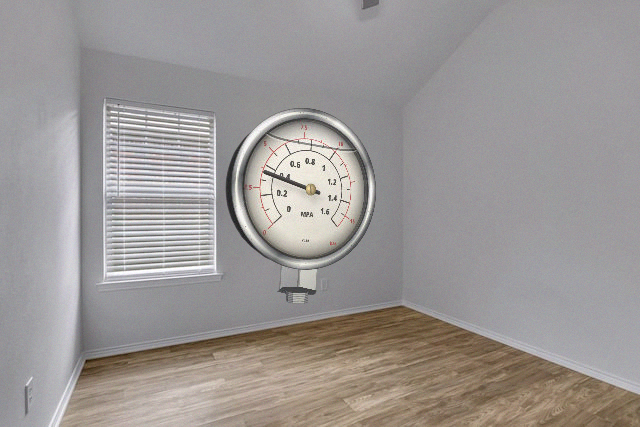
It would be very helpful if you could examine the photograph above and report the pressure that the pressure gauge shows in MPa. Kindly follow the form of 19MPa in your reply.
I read 0.35MPa
